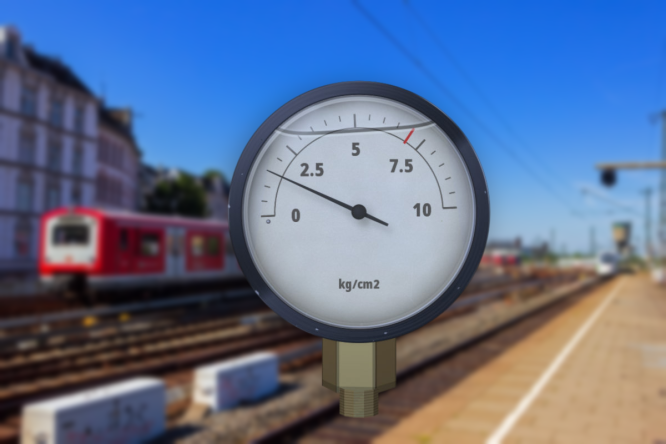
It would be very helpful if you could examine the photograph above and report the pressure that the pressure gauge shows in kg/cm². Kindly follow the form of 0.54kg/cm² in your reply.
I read 1.5kg/cm²
